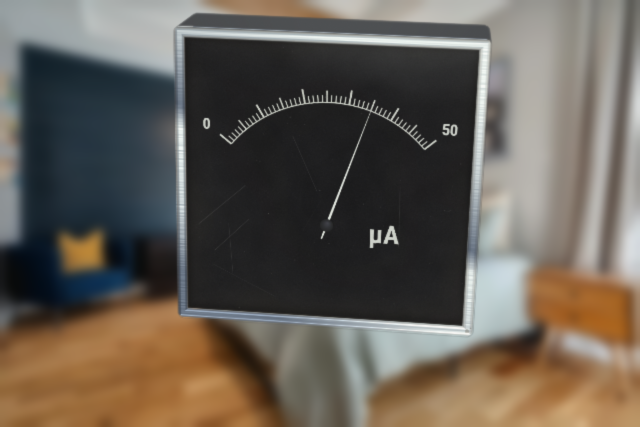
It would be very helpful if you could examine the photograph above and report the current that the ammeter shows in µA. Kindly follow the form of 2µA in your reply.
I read 35µA
